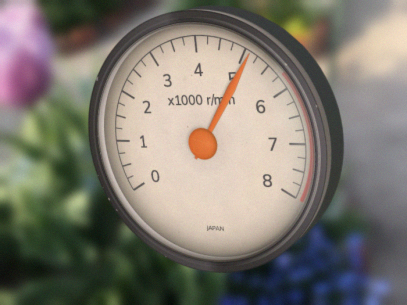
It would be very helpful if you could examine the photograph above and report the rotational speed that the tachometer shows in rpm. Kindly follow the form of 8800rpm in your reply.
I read 5125rpm
